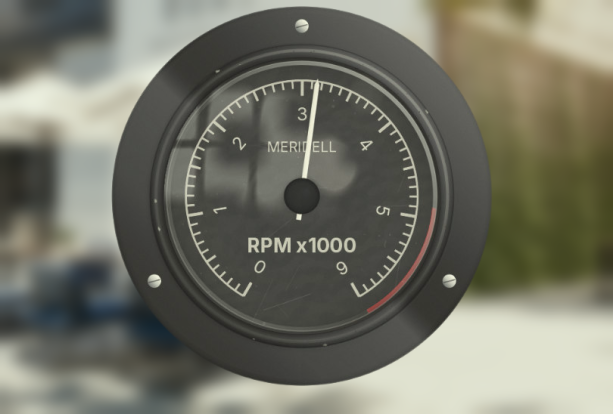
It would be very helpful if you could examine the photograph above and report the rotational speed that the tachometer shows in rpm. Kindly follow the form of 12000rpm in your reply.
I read 3150rpm
